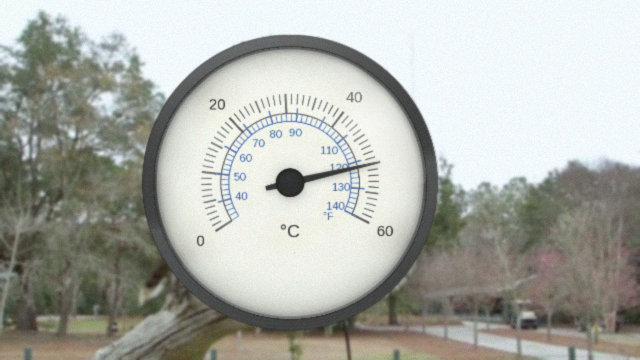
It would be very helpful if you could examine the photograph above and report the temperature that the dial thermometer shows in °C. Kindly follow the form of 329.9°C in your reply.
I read 50°C
